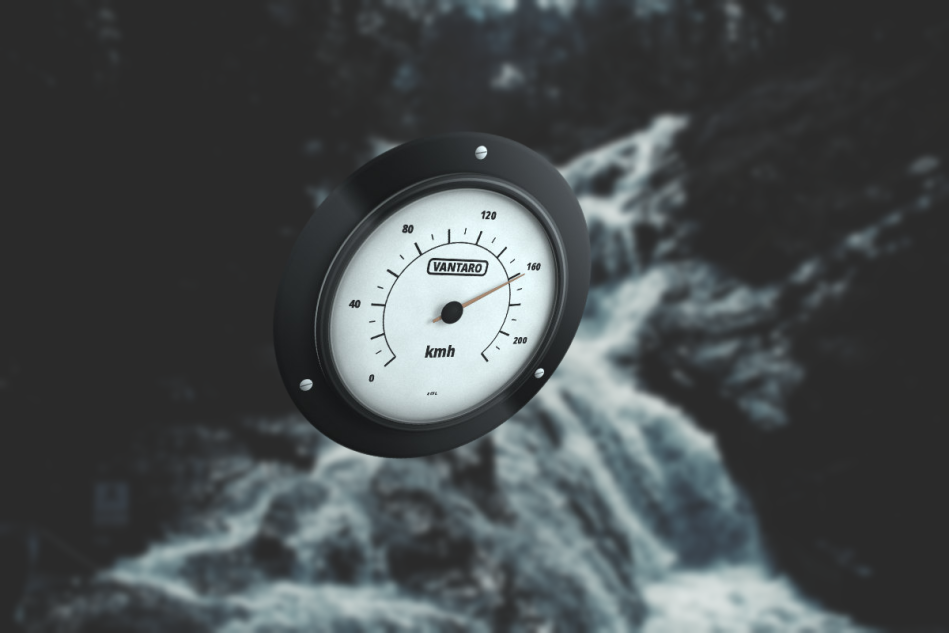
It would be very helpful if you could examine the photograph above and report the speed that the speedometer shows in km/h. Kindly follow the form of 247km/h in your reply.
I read 160km/h
